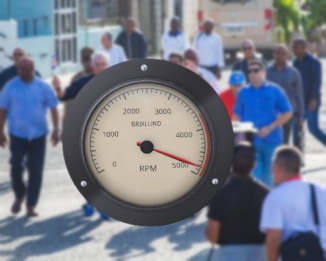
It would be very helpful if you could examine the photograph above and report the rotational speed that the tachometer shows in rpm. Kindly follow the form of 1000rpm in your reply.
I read 4800rpm
